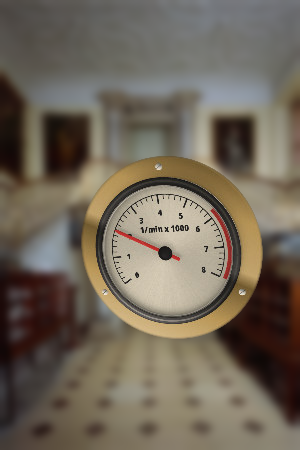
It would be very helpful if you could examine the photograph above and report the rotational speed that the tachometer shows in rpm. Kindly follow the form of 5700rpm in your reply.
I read 2000rpm
